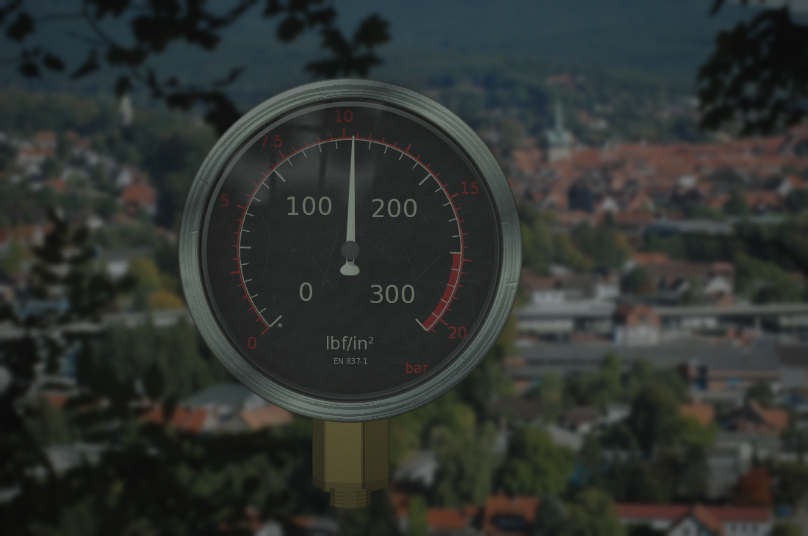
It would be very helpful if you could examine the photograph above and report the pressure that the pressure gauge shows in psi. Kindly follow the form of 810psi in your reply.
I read 150psi
